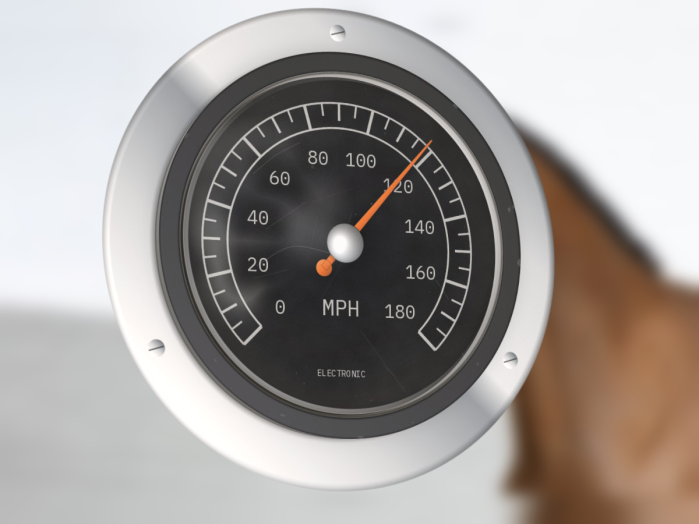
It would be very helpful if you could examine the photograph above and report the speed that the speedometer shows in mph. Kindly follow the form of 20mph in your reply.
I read 117.5mph
